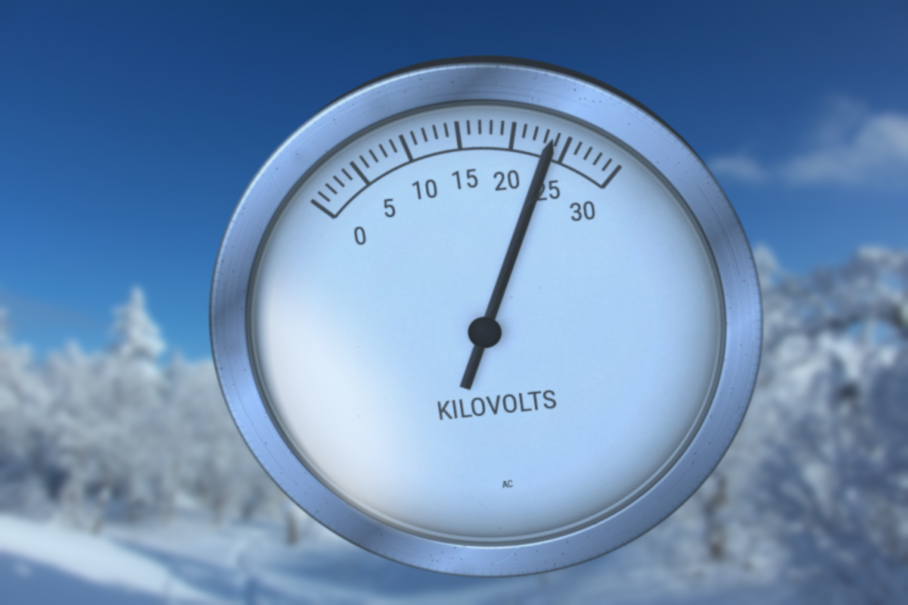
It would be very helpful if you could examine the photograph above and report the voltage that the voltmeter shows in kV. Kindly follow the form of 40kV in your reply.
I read 23.5kV
